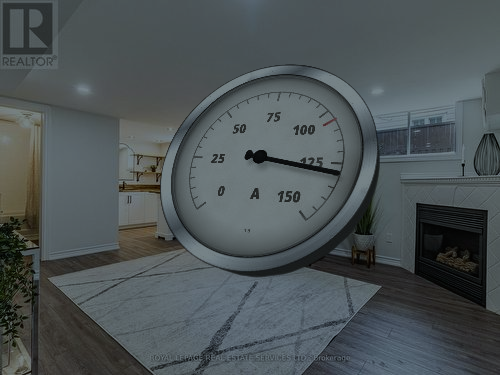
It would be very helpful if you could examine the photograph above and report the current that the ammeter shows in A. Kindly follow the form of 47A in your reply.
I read 130A
